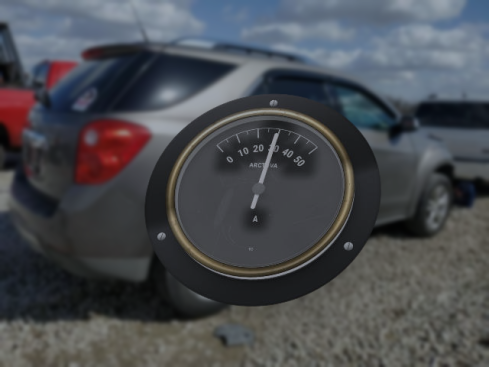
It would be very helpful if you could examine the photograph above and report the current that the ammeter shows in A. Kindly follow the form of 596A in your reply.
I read 30A
